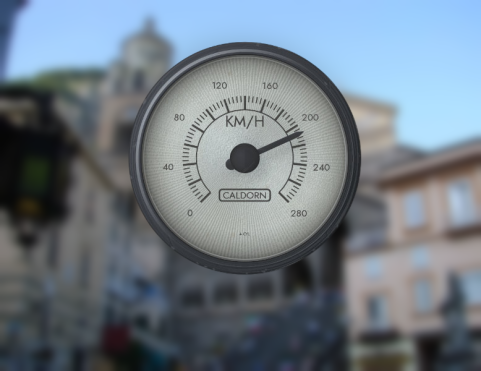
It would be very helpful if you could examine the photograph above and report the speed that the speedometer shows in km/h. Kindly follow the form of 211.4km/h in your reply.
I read 208km/h
